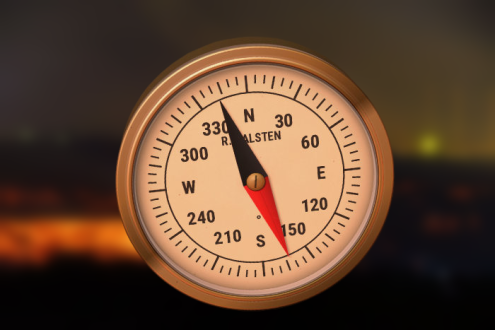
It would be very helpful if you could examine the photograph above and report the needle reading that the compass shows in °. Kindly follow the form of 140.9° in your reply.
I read 162.5°
